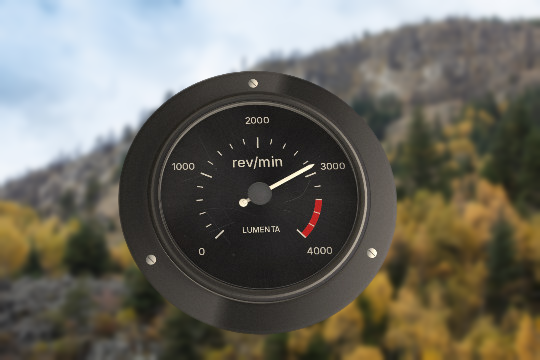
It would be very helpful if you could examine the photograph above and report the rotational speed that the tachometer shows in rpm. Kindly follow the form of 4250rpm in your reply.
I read 2900rpm
